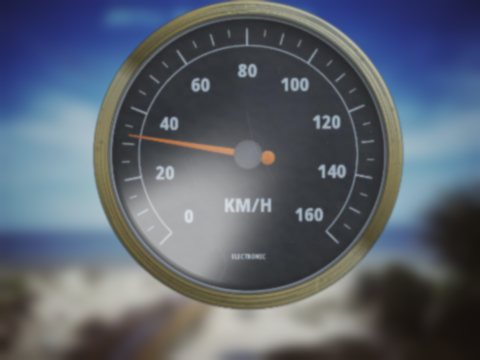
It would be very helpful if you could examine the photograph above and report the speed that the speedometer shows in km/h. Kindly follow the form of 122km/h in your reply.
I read 32.5km/h
